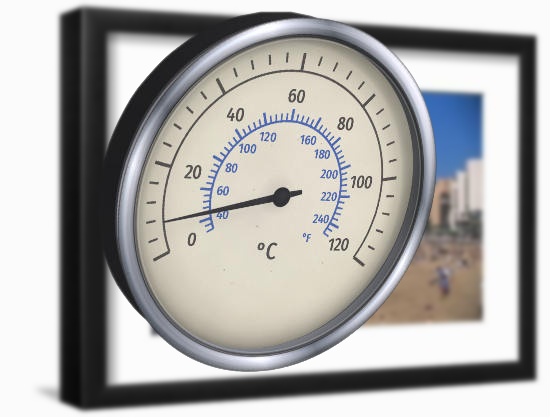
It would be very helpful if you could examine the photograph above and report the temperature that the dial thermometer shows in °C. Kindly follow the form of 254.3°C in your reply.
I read 8°C
